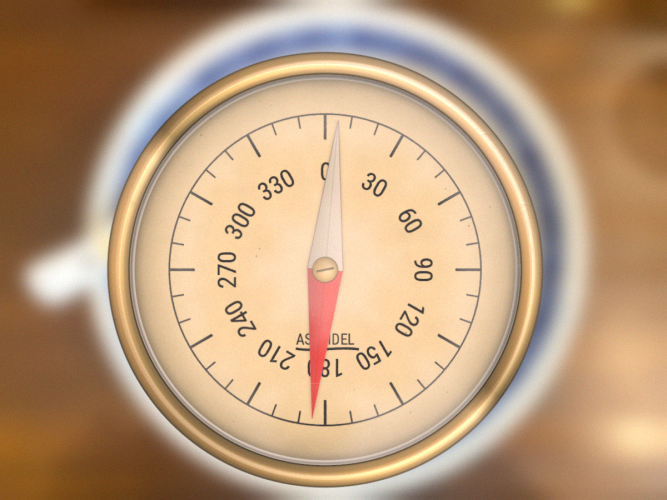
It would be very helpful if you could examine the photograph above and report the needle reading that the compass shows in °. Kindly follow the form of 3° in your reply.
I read 185°
